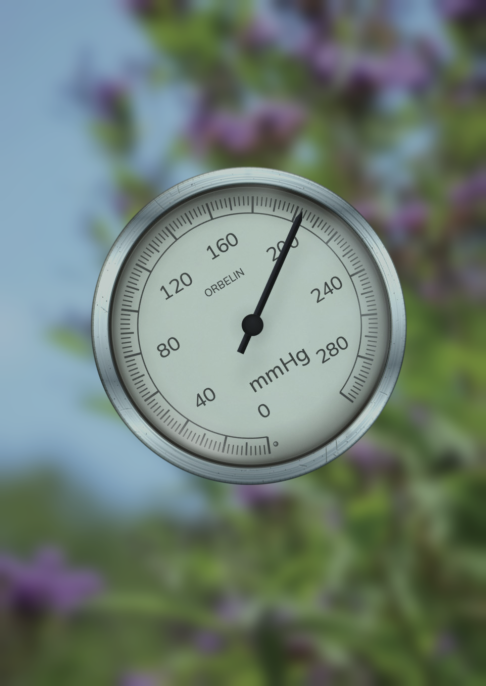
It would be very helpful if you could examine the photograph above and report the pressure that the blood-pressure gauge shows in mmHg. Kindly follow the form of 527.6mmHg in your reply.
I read 202mmHg
